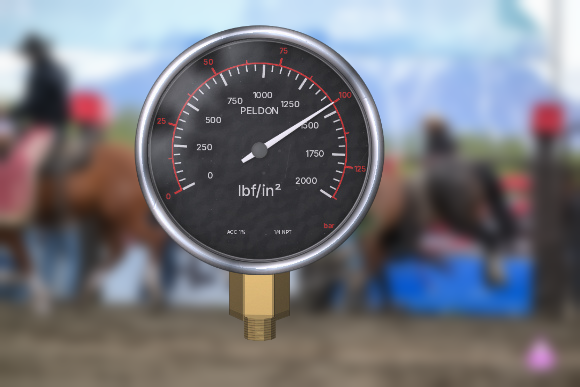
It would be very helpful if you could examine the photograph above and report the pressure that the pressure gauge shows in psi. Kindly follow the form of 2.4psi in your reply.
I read 1450psi
